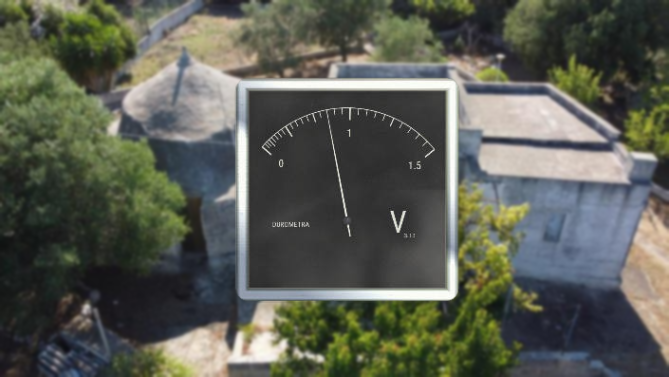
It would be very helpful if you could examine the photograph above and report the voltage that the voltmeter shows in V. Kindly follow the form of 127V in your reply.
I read 0.85V
